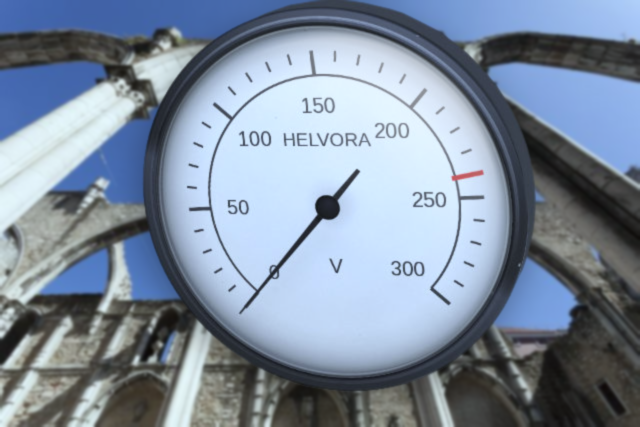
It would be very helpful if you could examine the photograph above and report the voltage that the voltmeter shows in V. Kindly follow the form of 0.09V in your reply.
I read 0V
